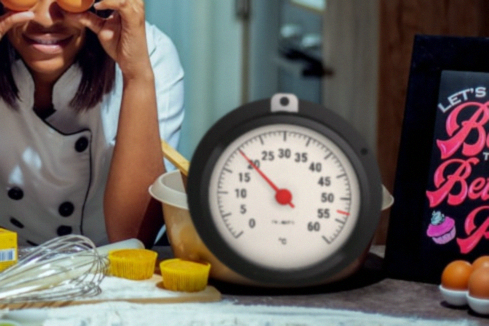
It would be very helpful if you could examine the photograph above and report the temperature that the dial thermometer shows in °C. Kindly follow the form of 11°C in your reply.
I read 20°C
